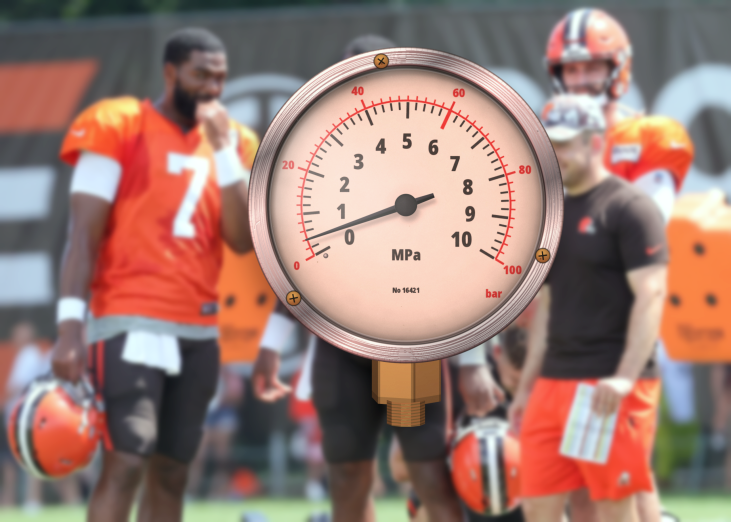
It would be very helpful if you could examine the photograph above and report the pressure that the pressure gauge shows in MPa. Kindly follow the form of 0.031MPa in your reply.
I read 0.4MPa
